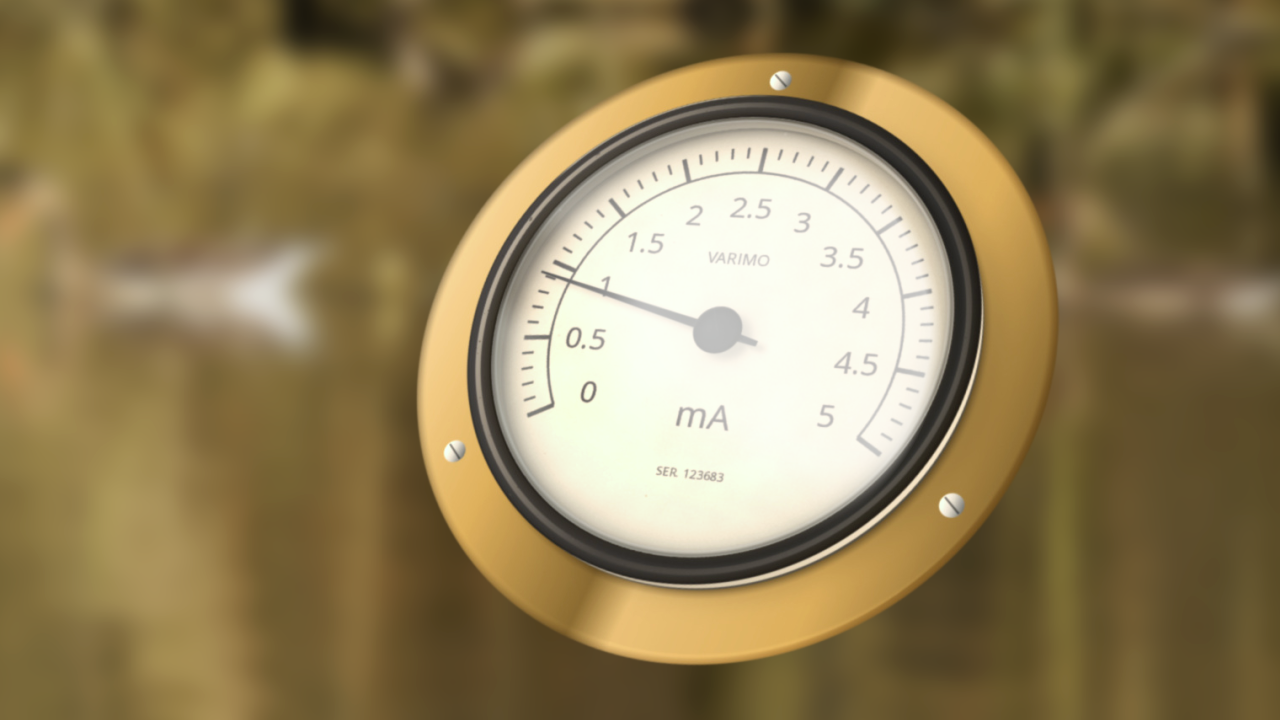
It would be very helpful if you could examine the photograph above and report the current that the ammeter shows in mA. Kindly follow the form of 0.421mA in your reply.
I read 0.9mA
